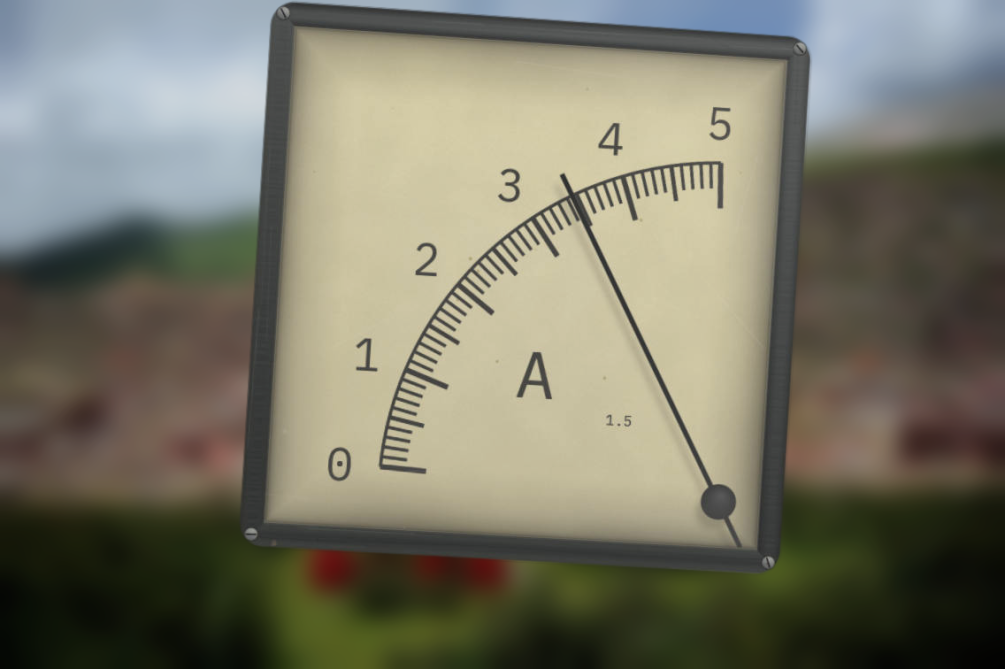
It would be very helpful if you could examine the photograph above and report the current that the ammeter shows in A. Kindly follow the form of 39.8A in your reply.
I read 3.45A
